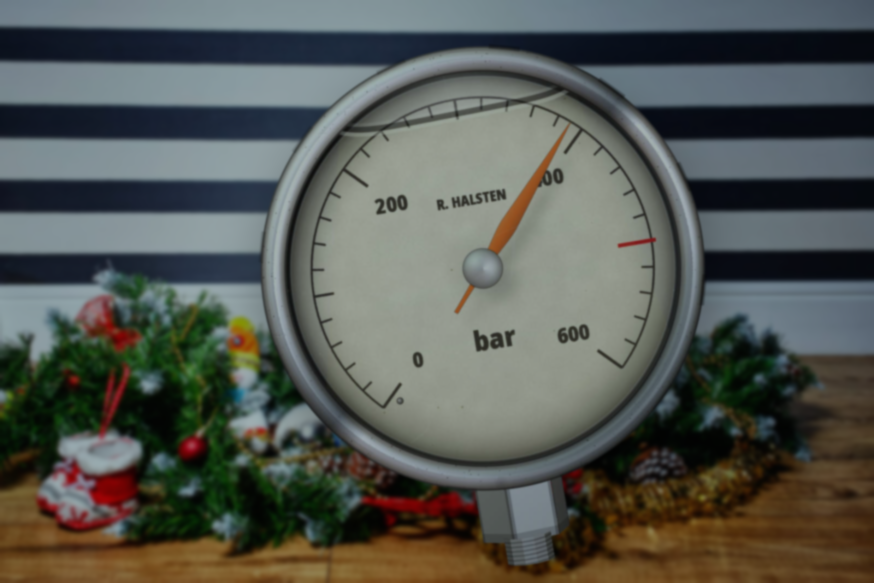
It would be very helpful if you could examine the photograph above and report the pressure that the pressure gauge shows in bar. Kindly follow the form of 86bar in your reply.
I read 390bar
